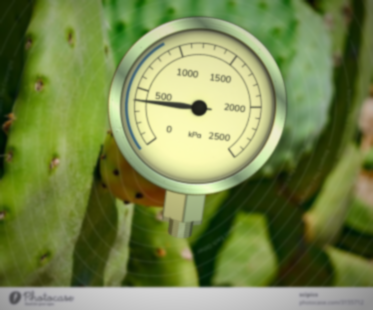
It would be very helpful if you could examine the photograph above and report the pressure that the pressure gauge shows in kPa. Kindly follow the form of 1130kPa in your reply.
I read 400kPa
